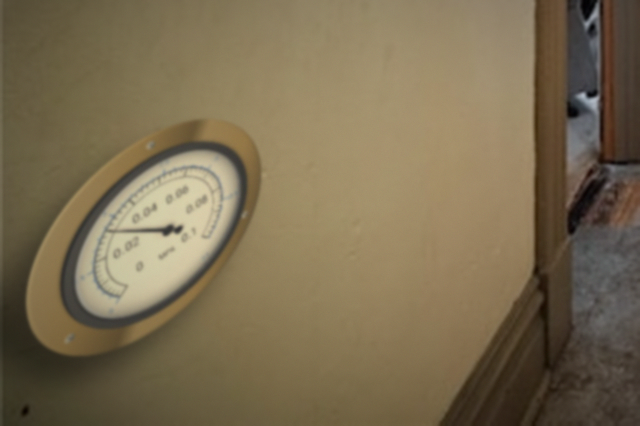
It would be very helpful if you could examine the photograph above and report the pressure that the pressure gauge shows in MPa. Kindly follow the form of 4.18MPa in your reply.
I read 0.03MPa
